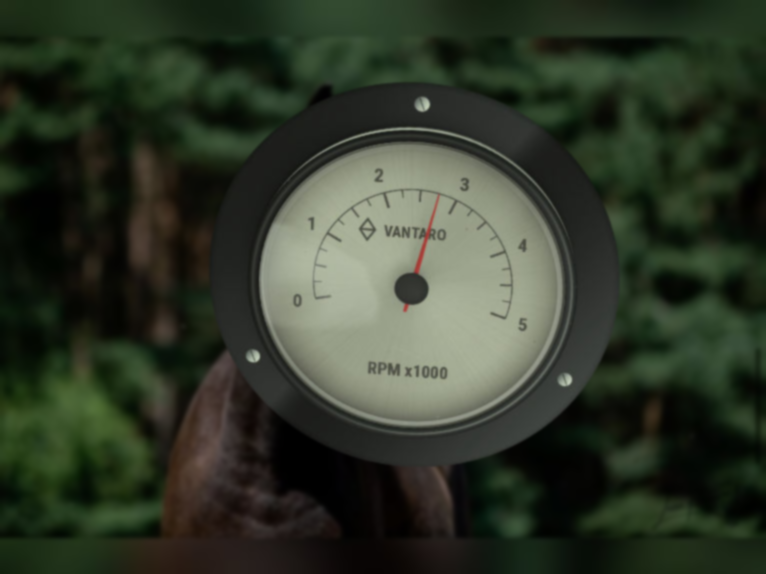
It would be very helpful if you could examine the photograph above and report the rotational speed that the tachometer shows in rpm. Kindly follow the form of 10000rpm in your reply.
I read 2750rpm
